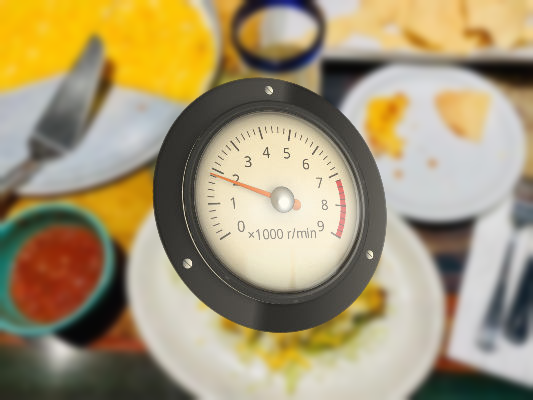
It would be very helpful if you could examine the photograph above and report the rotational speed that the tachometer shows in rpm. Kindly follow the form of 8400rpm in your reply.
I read 1800rpm
